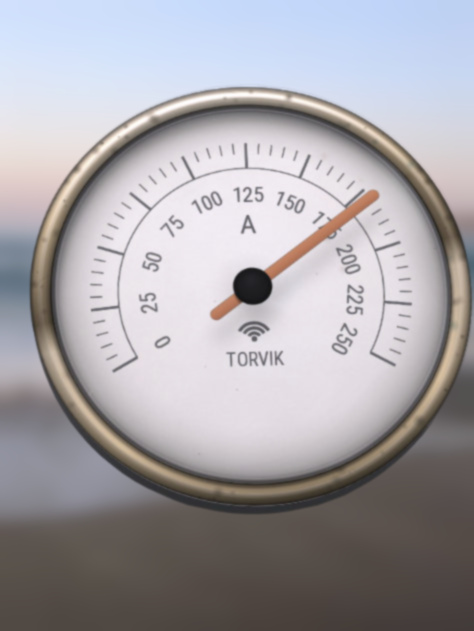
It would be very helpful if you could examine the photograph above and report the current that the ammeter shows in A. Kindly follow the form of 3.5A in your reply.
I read 180A
